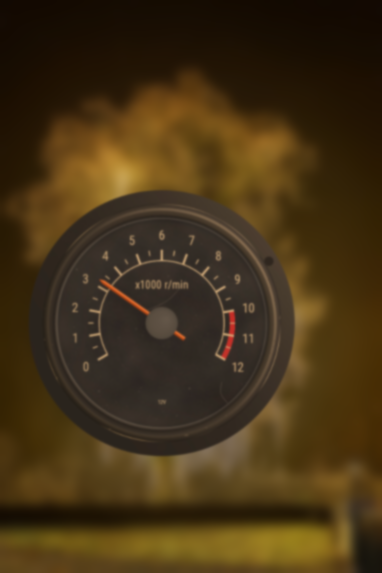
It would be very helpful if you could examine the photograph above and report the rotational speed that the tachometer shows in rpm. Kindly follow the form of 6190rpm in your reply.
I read 3250rpm
